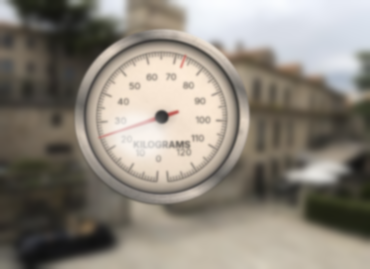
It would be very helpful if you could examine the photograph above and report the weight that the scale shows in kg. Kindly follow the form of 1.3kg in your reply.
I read 25kg
